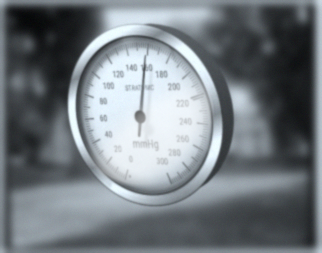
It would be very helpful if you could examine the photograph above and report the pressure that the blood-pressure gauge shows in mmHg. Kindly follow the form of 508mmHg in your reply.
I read 160mmHg
